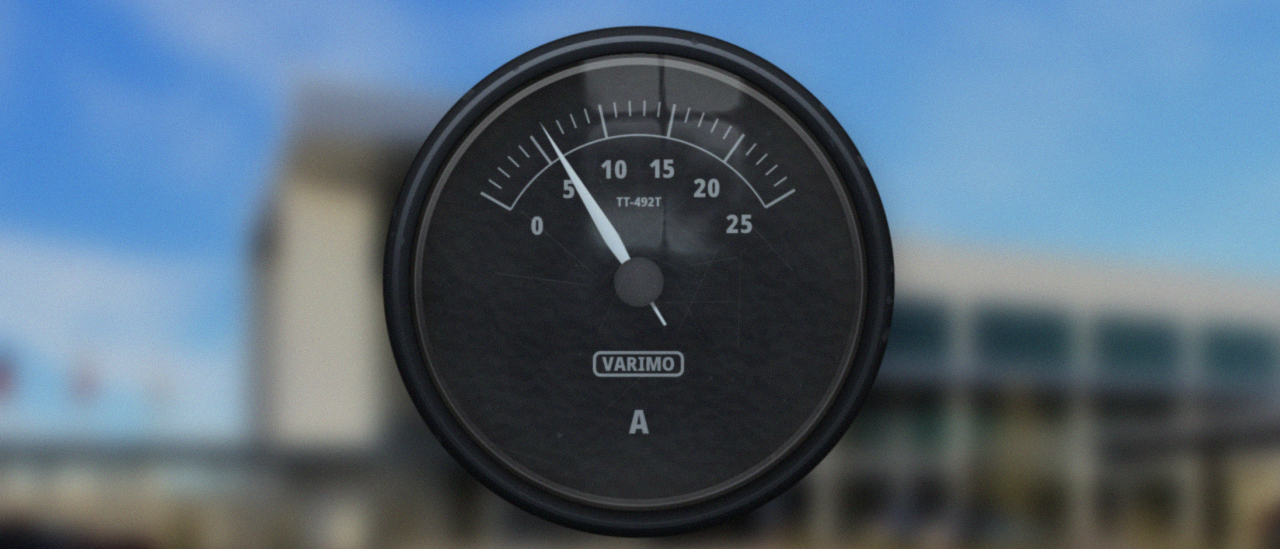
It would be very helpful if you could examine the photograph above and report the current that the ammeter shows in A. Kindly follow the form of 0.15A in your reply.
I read 6A
